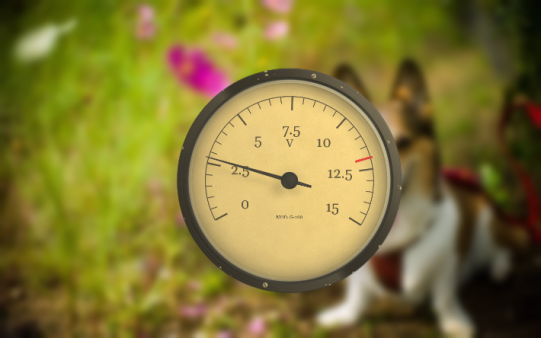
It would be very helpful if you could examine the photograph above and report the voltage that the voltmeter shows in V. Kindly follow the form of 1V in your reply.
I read 2.75V
